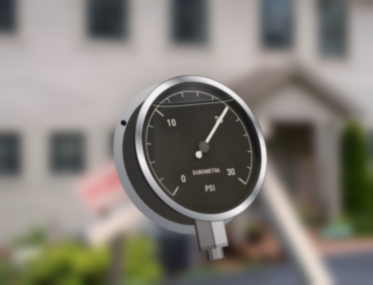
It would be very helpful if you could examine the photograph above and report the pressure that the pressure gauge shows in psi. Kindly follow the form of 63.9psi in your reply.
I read 20psi
